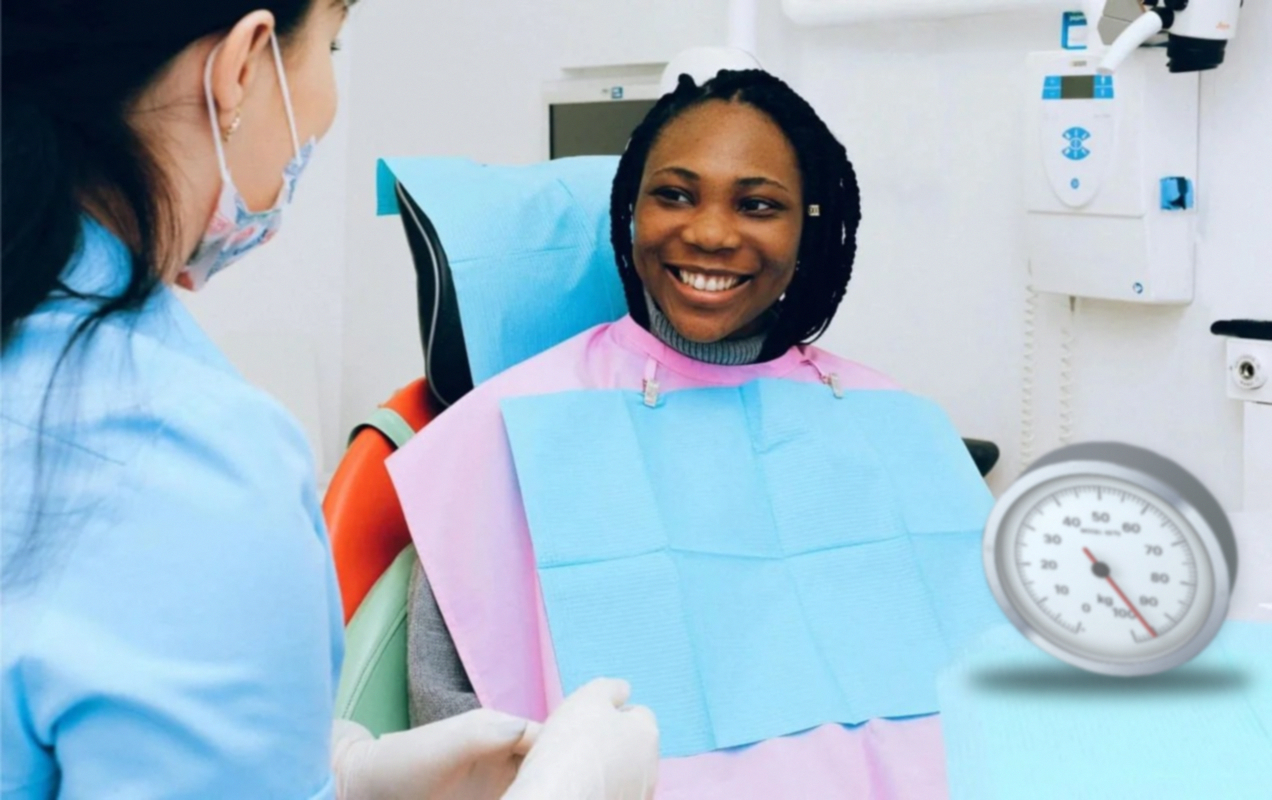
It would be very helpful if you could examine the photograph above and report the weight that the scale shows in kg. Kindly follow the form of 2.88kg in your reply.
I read 95kg
